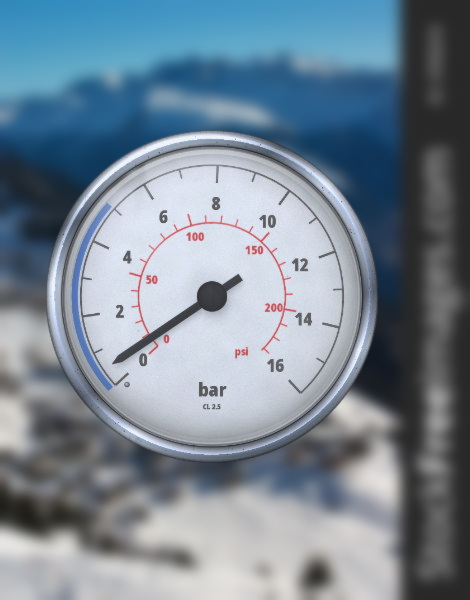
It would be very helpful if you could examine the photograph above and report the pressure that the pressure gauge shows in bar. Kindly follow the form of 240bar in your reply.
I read 0.5bar
